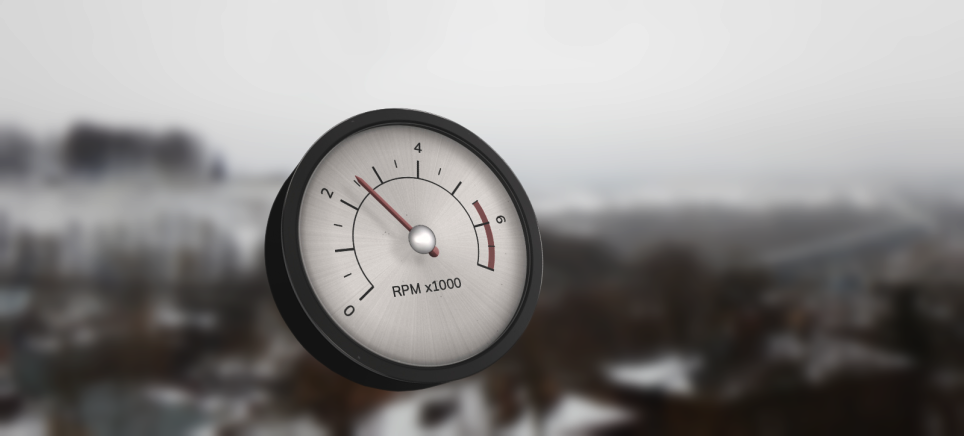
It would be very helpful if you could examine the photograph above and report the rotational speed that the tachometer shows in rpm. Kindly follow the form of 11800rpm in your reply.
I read 2500rpm
